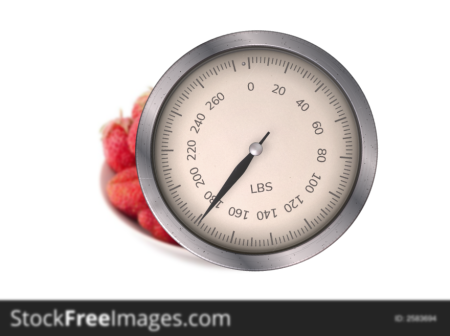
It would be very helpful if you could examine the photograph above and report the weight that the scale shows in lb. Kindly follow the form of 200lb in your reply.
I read 178lb
